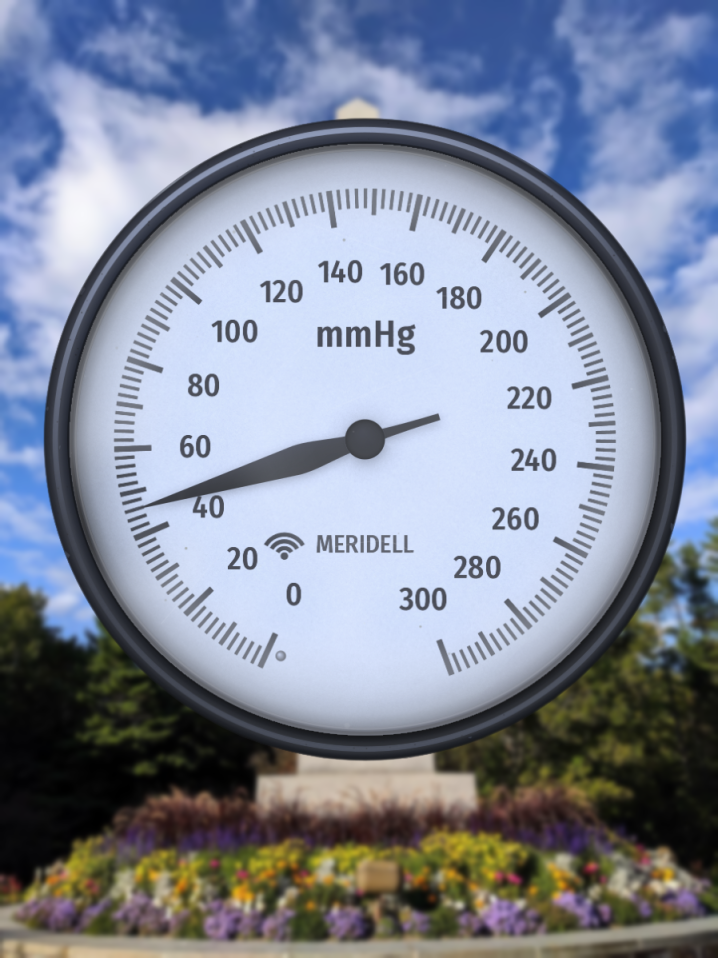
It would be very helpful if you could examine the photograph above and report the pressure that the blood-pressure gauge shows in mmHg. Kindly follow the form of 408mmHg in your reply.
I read 46mmHg
